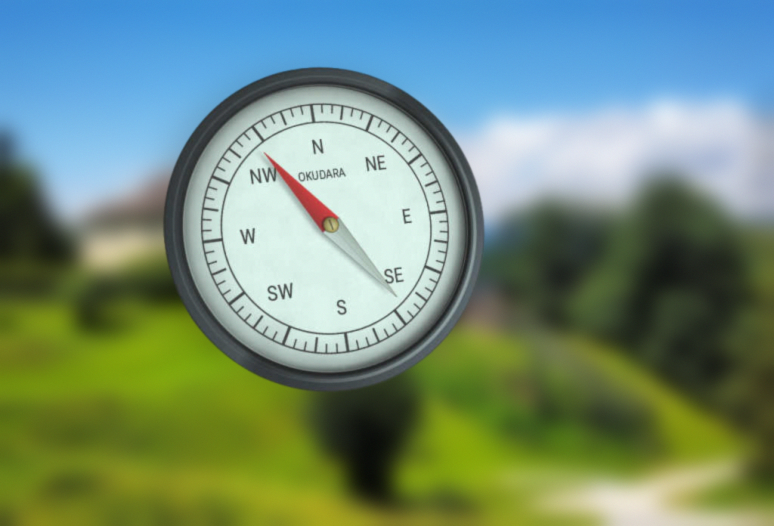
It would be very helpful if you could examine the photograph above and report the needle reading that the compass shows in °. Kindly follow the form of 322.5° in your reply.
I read 325°
